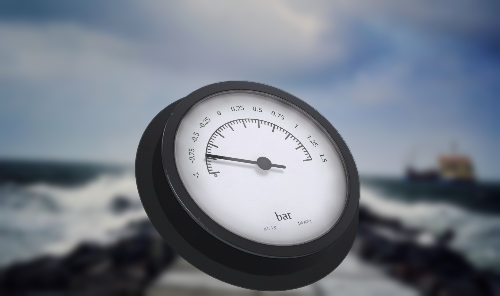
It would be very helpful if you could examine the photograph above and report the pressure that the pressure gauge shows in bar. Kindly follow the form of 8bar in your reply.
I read -0.75bar
